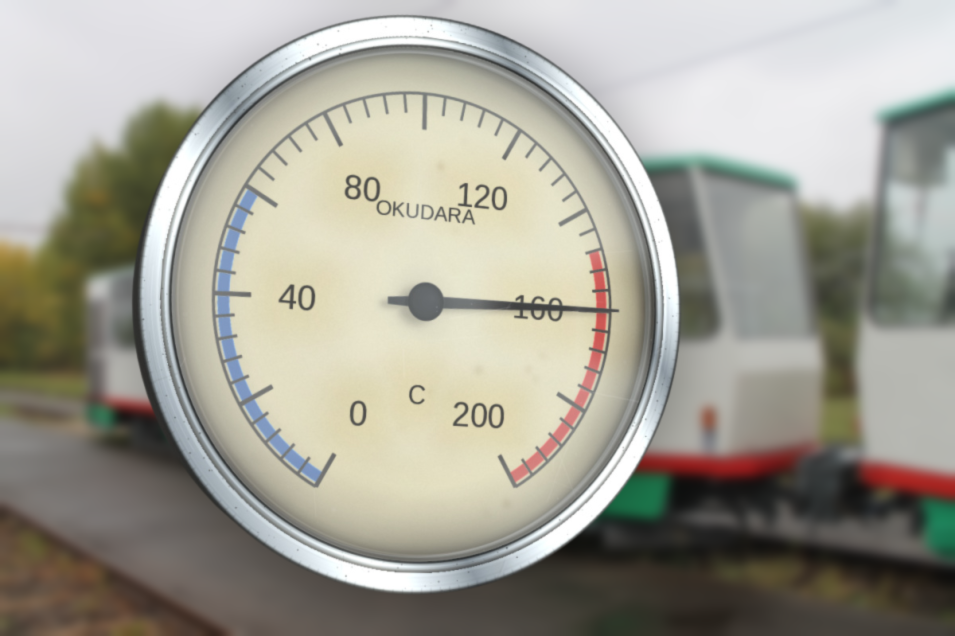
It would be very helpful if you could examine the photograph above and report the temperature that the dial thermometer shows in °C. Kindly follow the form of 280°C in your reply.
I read 160°C
